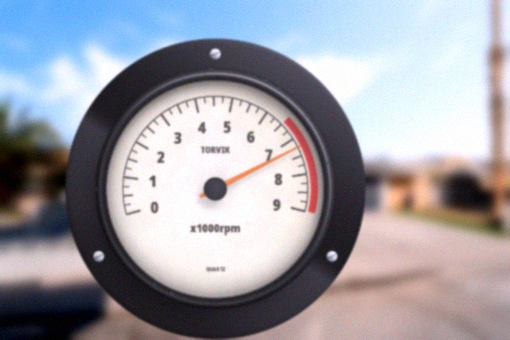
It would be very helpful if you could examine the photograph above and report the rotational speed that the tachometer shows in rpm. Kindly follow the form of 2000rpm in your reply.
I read 7250rpm
